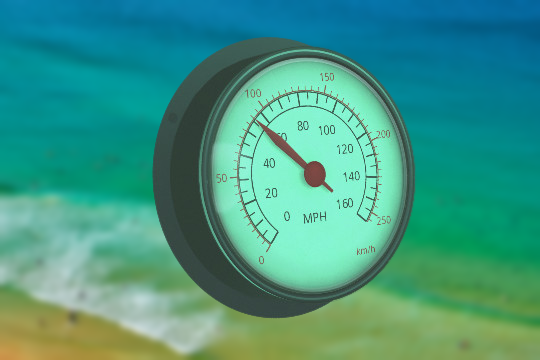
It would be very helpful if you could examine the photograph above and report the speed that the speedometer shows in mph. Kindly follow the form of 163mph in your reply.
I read 55mph
